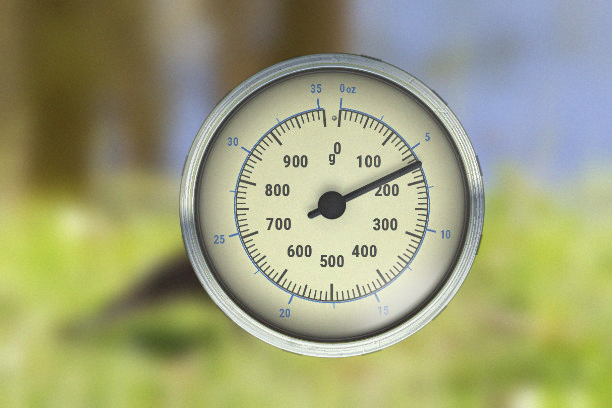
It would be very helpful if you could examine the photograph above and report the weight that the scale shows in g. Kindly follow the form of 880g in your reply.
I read 170g
